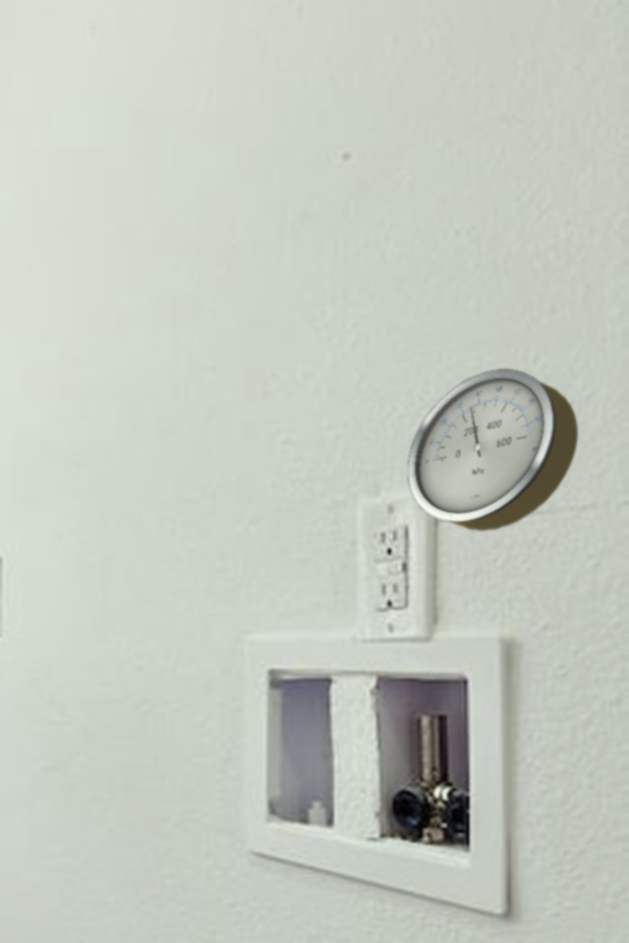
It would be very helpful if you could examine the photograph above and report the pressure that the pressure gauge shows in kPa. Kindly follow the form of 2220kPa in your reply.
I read 250kPa
